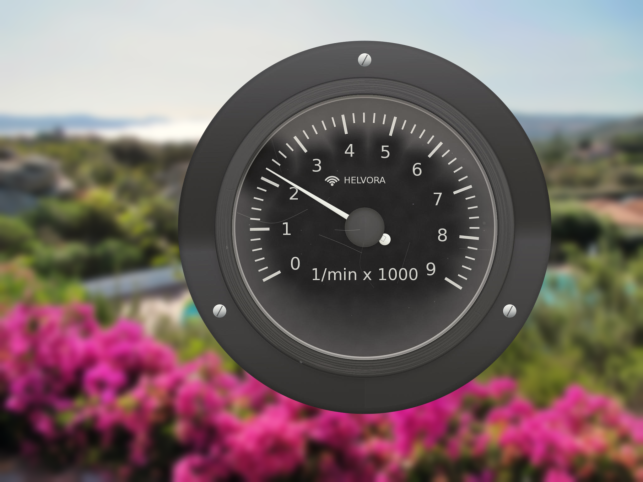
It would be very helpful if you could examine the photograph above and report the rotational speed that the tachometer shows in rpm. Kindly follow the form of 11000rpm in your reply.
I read 2200rpm
